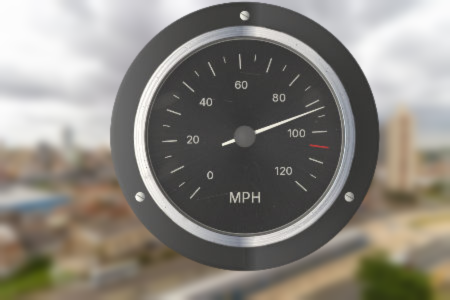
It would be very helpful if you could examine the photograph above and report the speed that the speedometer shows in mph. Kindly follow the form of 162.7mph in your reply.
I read 92.5mph
